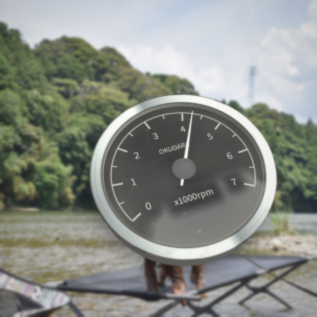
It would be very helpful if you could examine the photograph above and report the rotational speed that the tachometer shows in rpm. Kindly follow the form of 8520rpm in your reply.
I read 4250rpm
